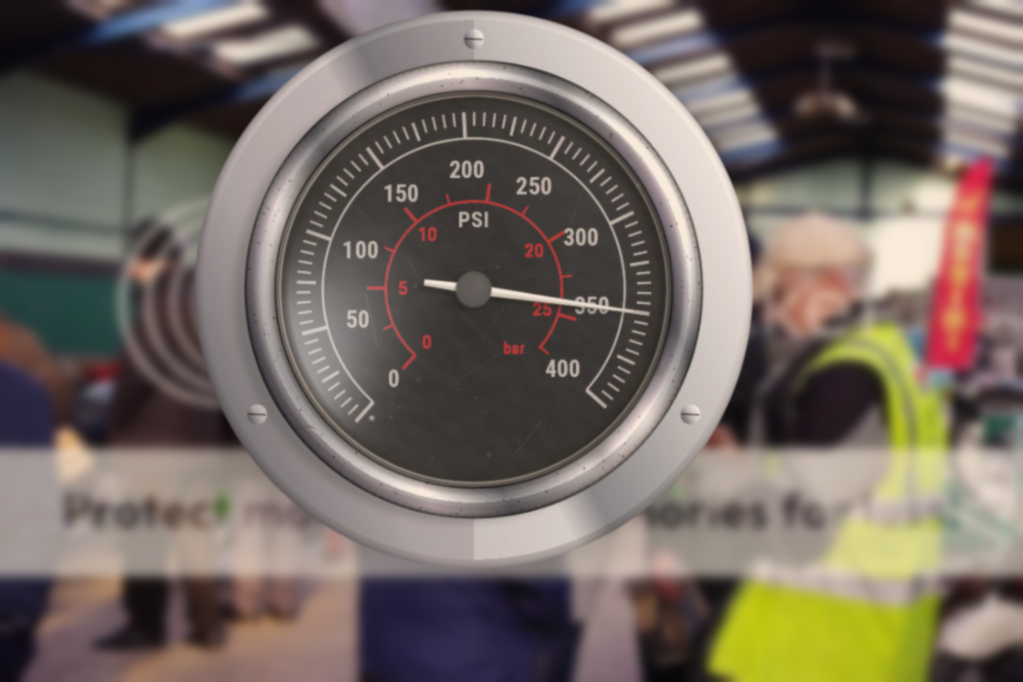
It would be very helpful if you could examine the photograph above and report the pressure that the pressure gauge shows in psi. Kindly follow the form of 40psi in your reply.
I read 350psi
